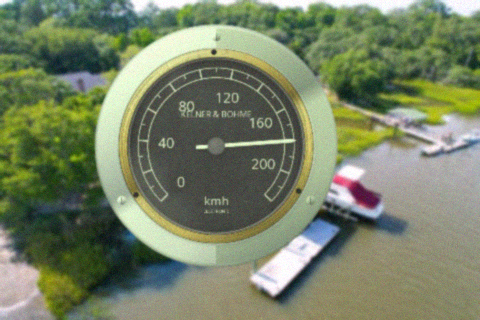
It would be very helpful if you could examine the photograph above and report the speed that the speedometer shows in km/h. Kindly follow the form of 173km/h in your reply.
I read 180km/h
